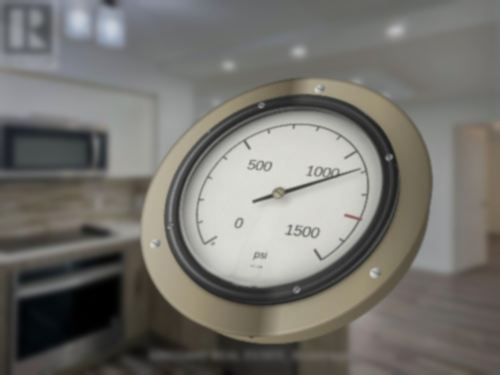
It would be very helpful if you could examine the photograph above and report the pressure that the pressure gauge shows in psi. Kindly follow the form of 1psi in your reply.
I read 1100psi
